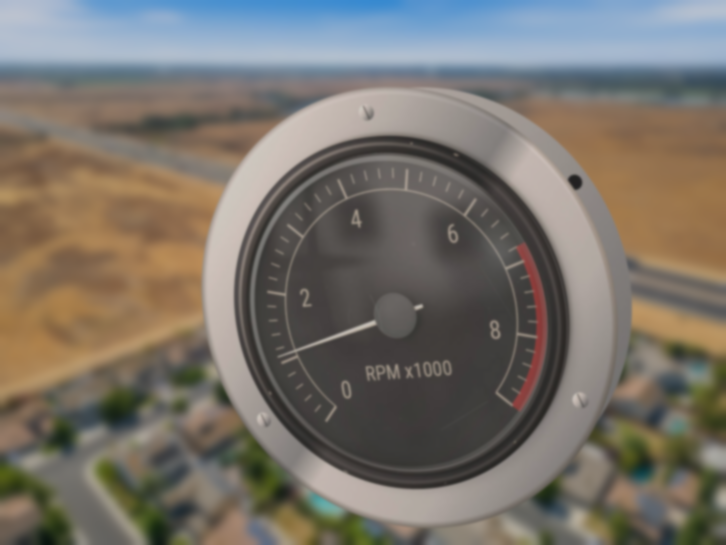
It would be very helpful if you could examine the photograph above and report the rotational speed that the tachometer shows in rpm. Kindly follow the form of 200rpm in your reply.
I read 1100rpm
